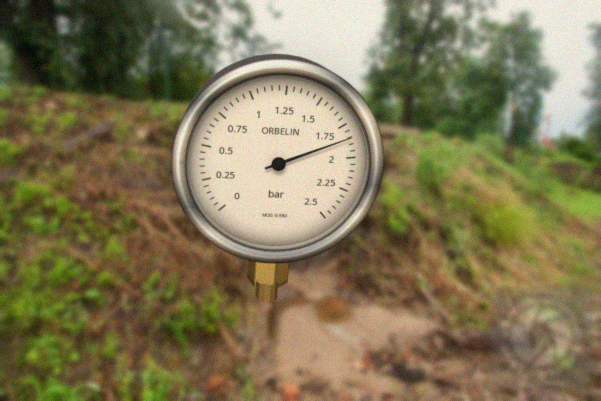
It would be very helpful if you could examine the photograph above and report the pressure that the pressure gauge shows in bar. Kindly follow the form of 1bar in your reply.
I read 1.85bar
